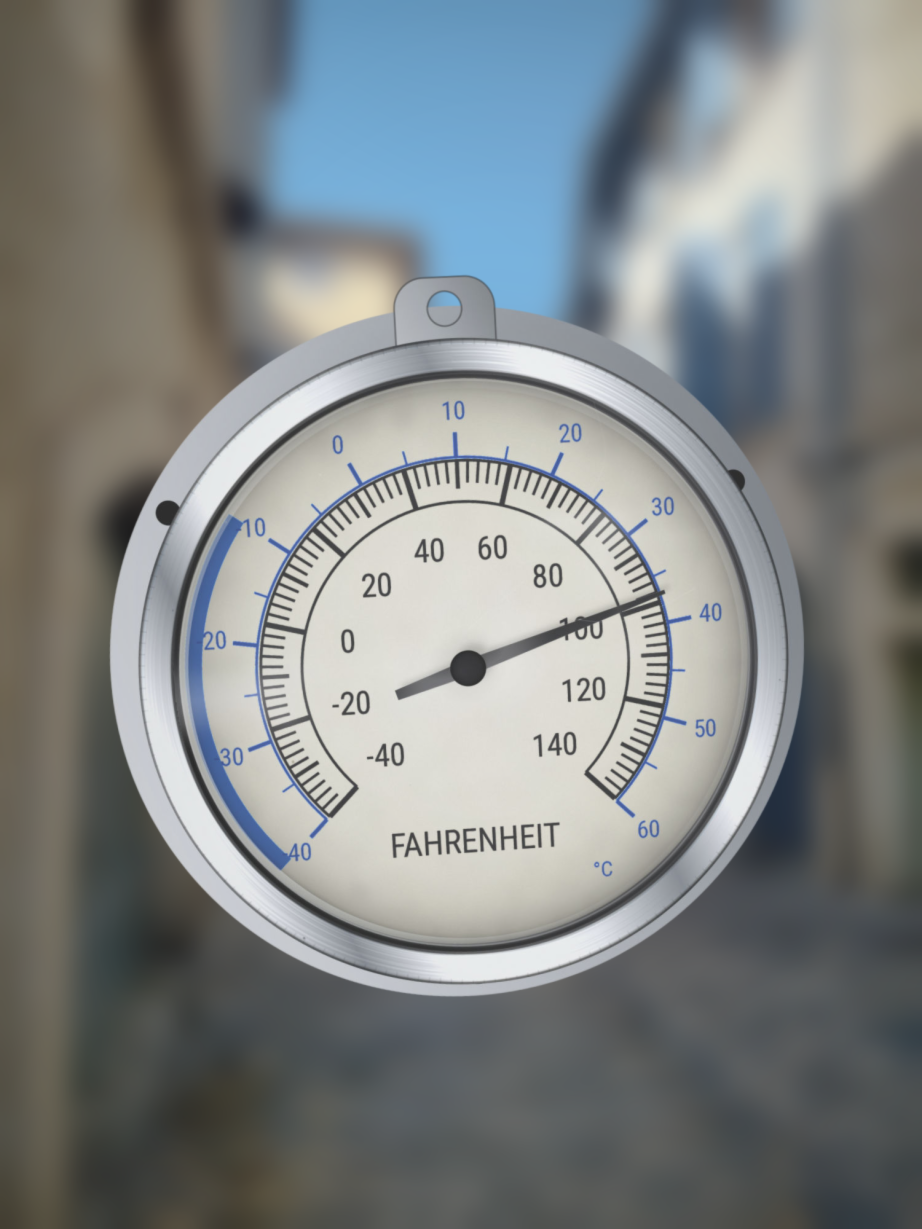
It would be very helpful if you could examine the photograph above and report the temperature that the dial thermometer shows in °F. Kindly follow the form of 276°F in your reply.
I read 98°F
